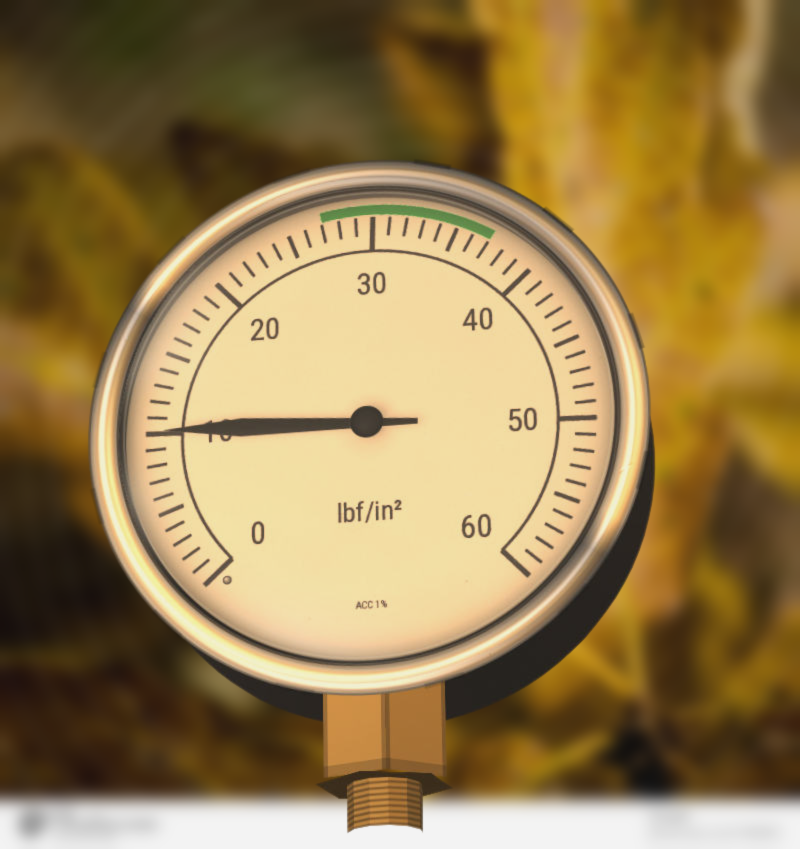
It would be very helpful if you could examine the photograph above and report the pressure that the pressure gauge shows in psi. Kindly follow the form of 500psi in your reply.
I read 10psi
